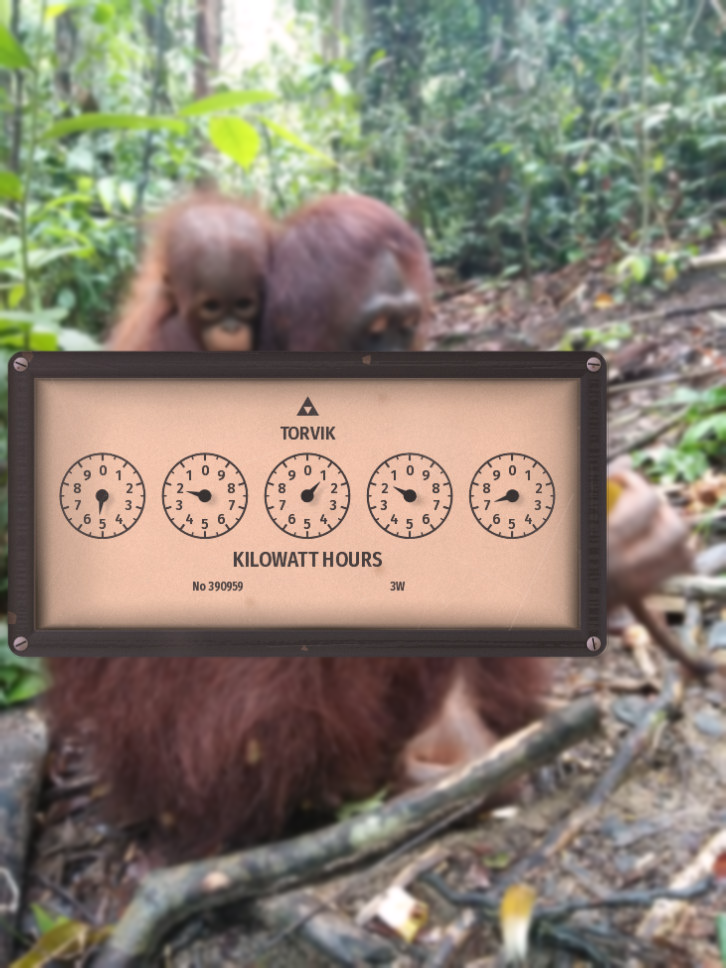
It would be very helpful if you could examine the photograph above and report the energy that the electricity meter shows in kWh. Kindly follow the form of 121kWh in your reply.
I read 52117kWh
